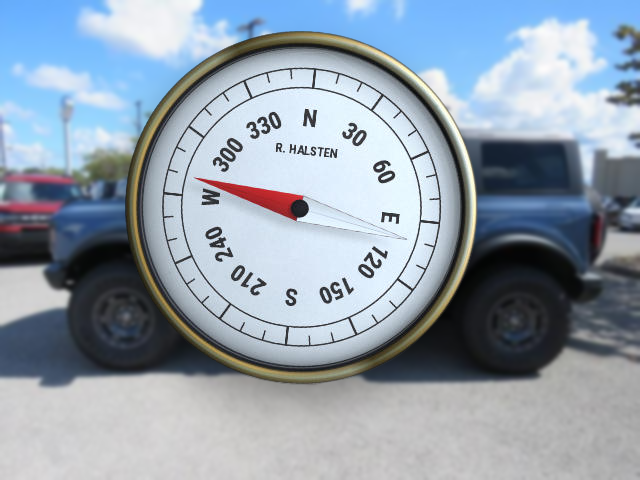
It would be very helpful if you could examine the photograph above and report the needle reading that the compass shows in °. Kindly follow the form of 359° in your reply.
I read 280°
